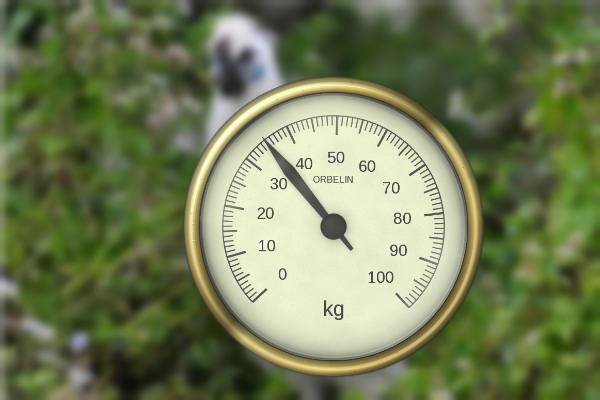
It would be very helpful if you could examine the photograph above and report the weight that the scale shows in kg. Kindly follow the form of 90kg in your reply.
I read 35kg
